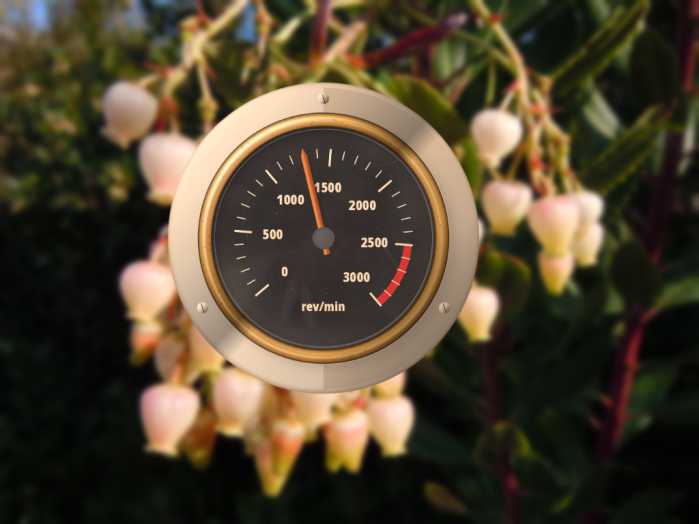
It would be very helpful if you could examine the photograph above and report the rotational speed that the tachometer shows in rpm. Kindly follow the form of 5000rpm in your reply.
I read 1300rpm
